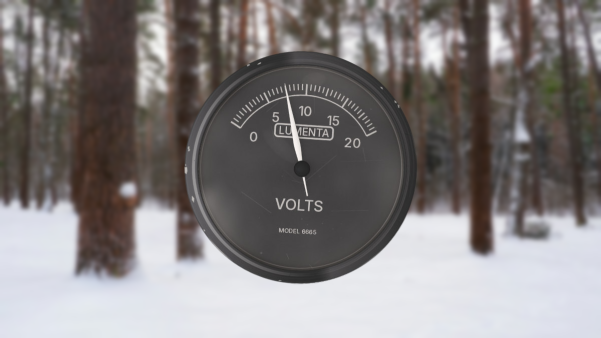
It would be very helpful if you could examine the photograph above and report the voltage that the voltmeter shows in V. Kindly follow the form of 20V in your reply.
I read 7.5V
